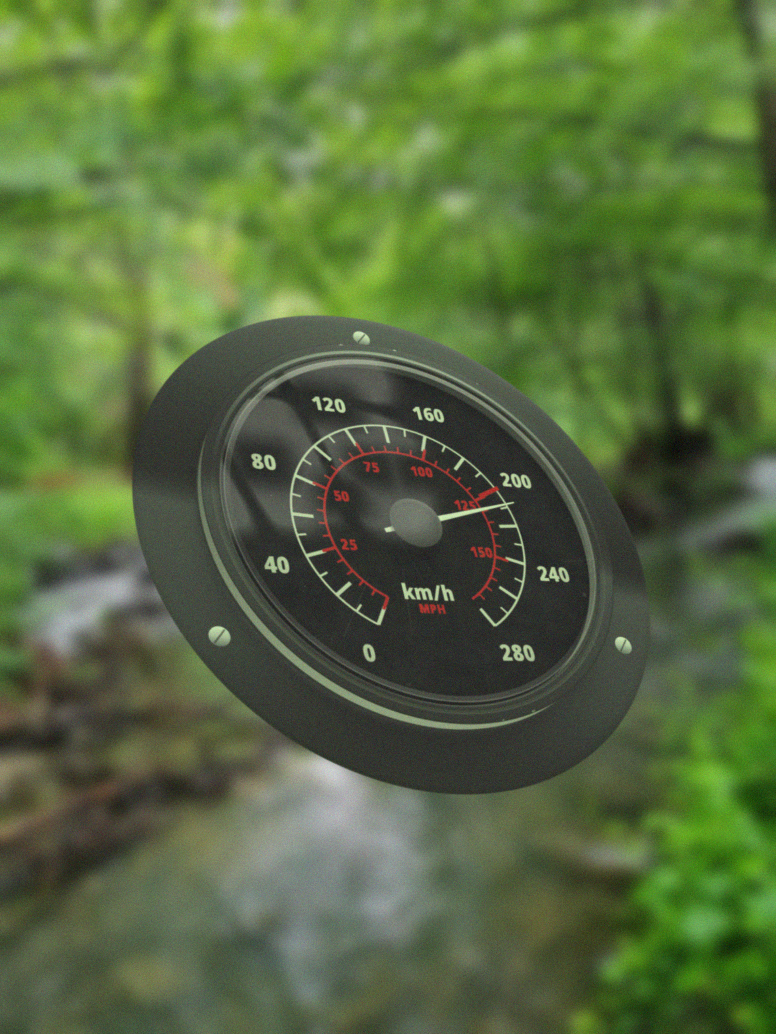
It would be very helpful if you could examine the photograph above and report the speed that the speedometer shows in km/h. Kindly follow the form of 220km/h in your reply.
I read 210km/h
